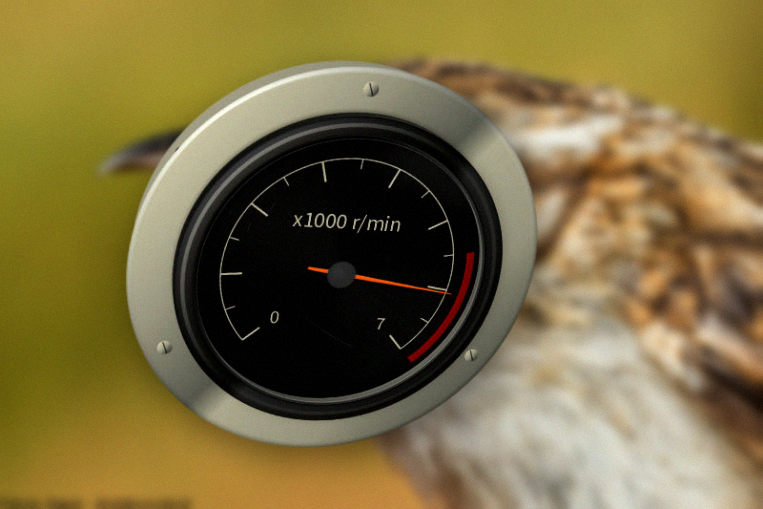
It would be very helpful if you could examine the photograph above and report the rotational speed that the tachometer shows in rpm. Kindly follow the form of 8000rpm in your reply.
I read 6000rpm
